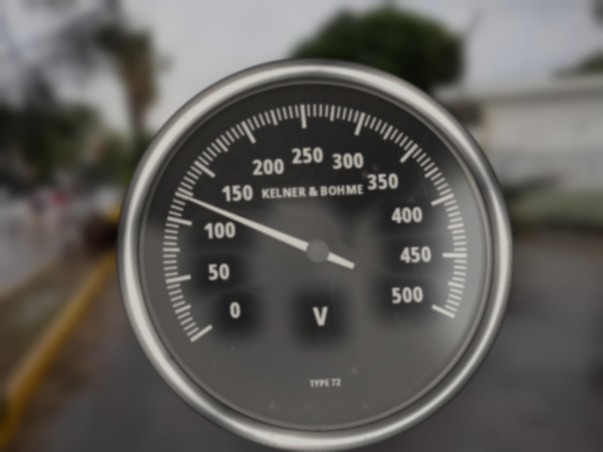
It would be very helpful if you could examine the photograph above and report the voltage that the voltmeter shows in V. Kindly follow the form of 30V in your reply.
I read 120V
